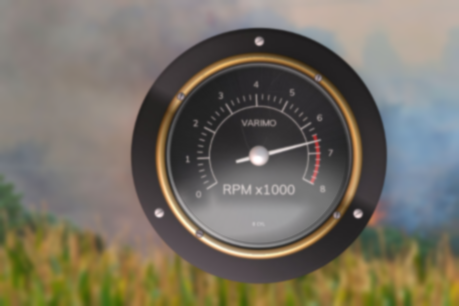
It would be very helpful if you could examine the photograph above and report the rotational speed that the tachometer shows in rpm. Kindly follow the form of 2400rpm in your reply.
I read 6600rpm
